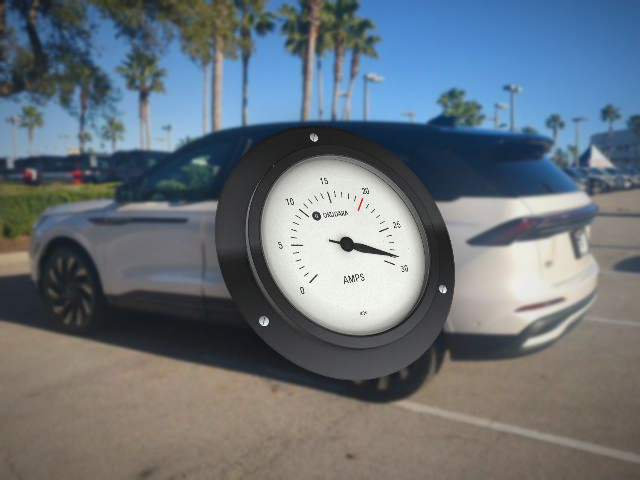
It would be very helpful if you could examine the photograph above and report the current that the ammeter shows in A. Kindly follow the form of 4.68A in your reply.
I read 29A
